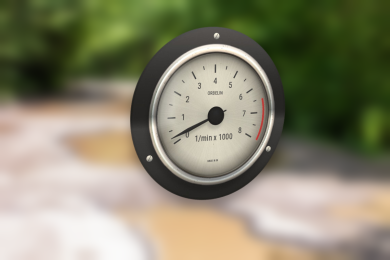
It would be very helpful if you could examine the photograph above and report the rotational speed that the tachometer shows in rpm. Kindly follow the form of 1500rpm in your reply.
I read 250rpm
